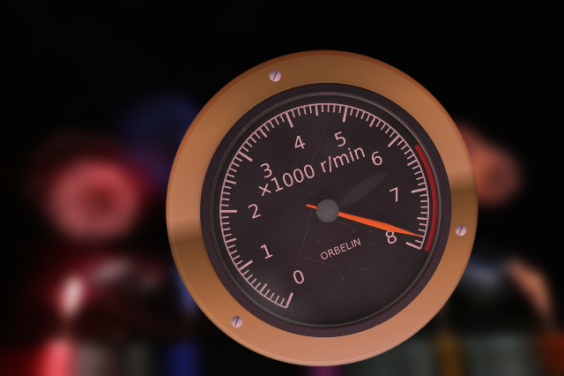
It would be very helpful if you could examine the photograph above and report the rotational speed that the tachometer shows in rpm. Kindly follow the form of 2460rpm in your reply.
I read 7800rpm
